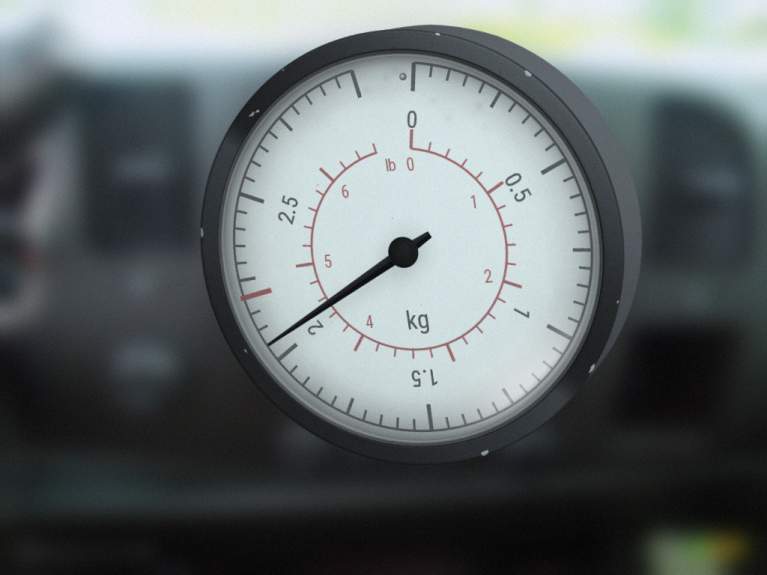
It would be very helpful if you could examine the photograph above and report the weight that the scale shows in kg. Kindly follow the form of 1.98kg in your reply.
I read 2.05kg
